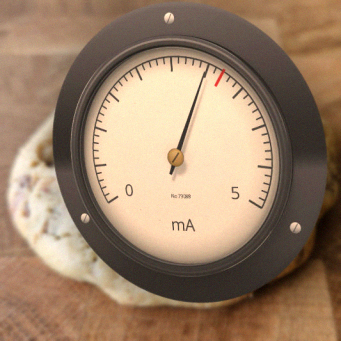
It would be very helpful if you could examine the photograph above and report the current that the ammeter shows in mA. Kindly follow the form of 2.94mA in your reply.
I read 3mA
